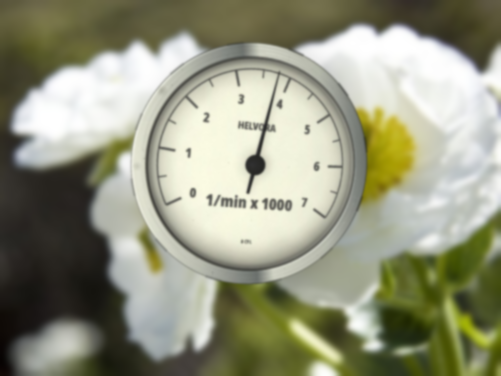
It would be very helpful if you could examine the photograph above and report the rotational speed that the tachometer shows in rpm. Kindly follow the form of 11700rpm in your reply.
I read 3750rpm
